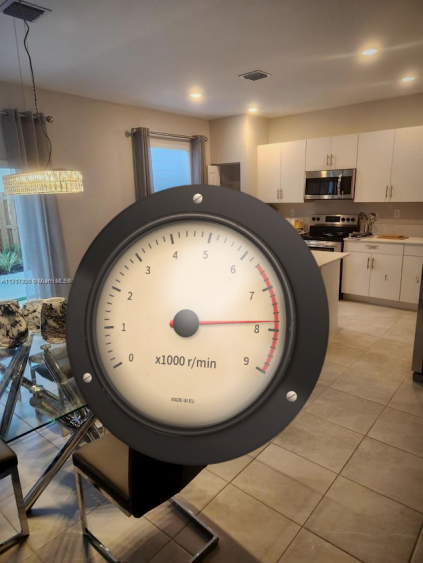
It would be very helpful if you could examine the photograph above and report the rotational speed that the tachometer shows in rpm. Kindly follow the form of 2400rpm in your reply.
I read 7800rpm
